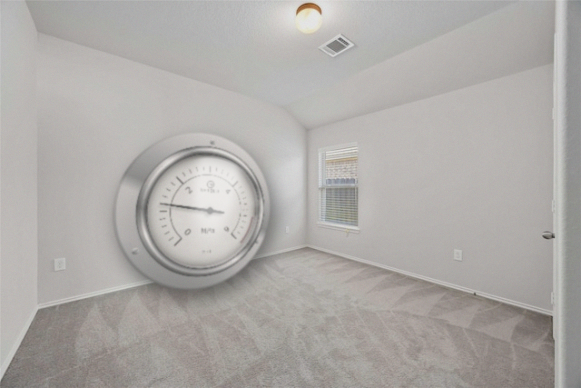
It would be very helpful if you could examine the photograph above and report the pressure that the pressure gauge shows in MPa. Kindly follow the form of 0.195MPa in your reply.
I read 1.2MPa
